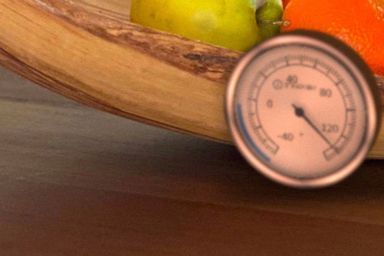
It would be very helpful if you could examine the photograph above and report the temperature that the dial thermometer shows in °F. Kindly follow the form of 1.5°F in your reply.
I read 130°F
